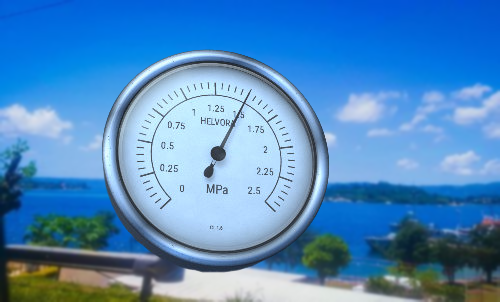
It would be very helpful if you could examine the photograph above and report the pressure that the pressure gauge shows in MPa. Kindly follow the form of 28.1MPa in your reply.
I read 1.5MPa
